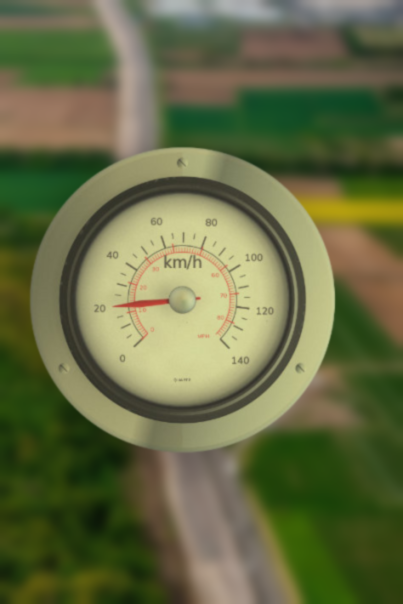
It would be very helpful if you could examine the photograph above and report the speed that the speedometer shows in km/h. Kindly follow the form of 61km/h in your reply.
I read 20km/h
